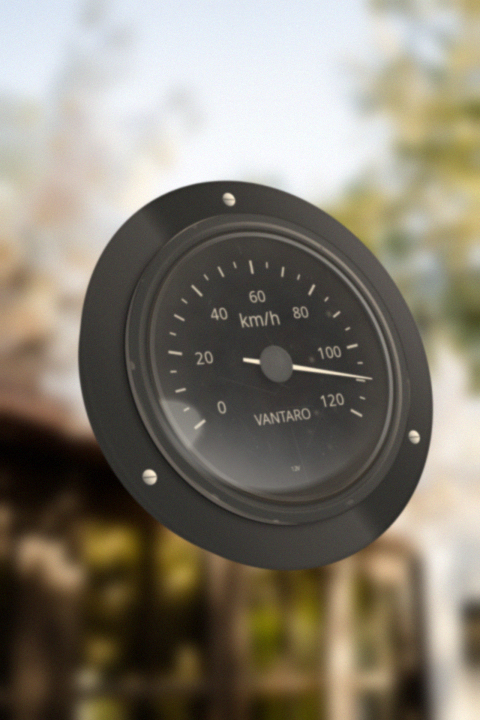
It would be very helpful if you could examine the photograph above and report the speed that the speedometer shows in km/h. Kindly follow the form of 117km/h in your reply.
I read 110km/h
